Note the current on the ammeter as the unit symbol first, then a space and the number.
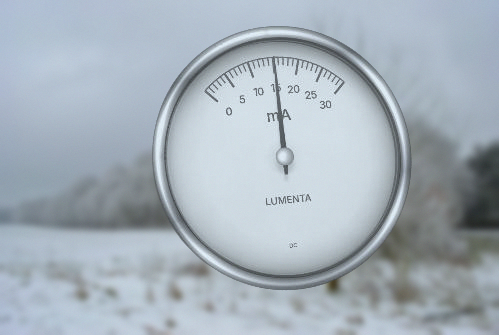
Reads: mA 15
